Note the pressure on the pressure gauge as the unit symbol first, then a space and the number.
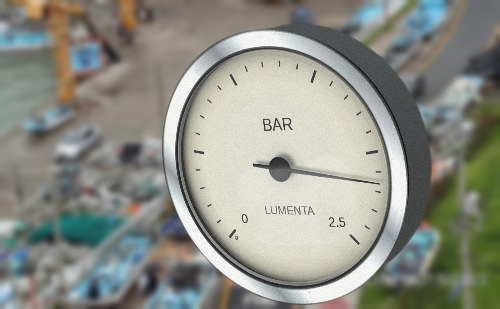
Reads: bar 2.15
